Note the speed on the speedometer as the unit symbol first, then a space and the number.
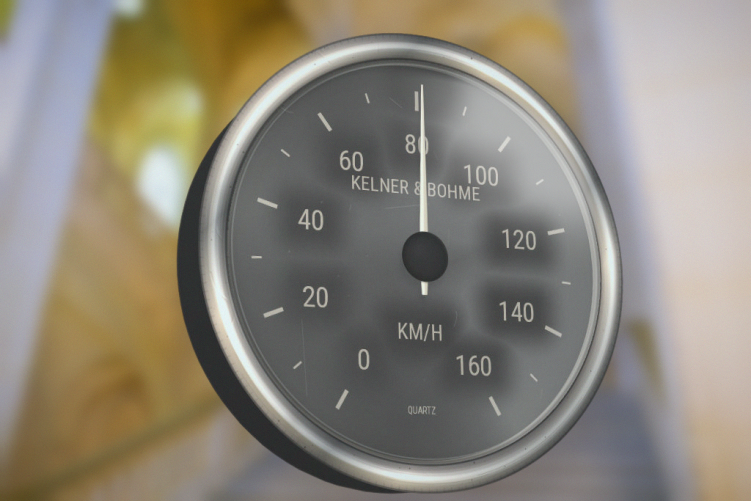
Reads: km/h 80
